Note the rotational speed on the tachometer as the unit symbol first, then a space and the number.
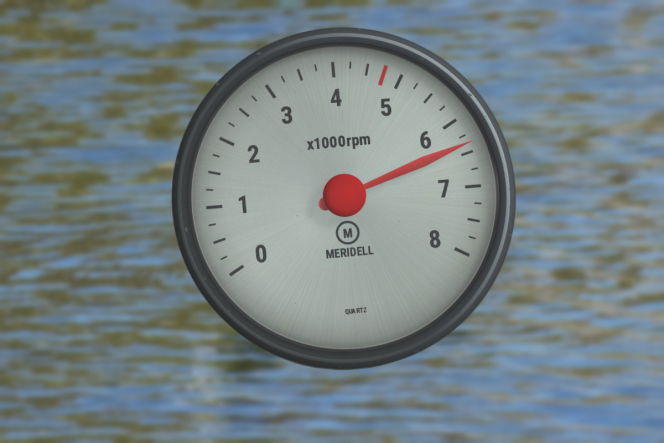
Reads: rpm 6375
